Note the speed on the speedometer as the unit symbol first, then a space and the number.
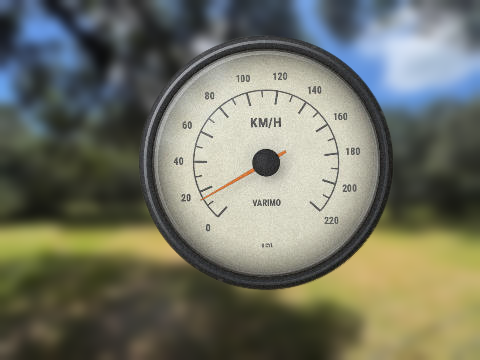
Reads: km/h 15
